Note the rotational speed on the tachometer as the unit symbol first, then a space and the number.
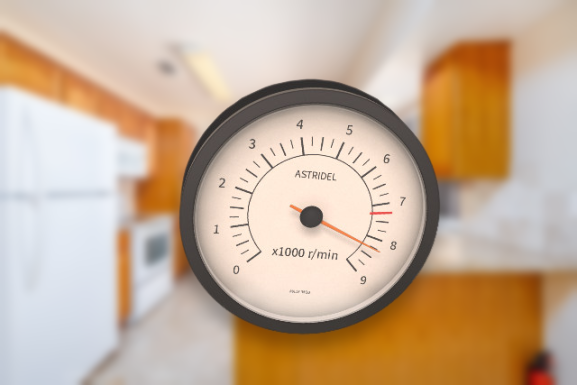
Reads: rpm 8250
